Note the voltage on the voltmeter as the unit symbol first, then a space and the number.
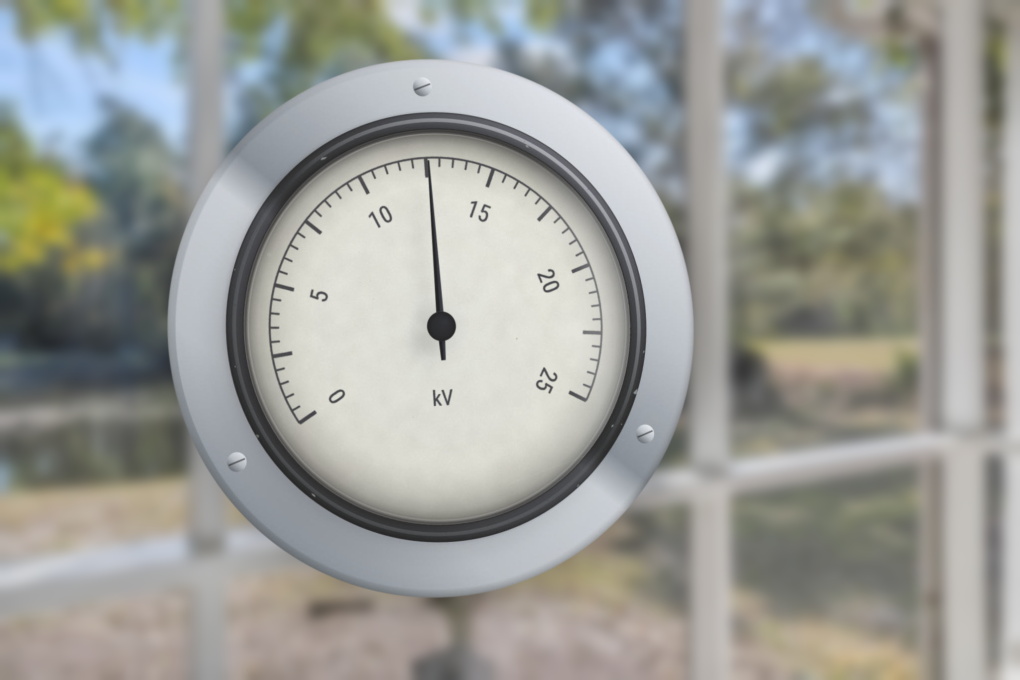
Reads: kV 12.5
